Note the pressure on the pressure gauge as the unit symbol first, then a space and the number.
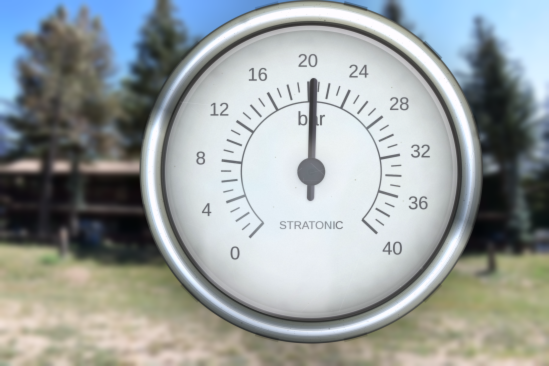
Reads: bar 20.5
